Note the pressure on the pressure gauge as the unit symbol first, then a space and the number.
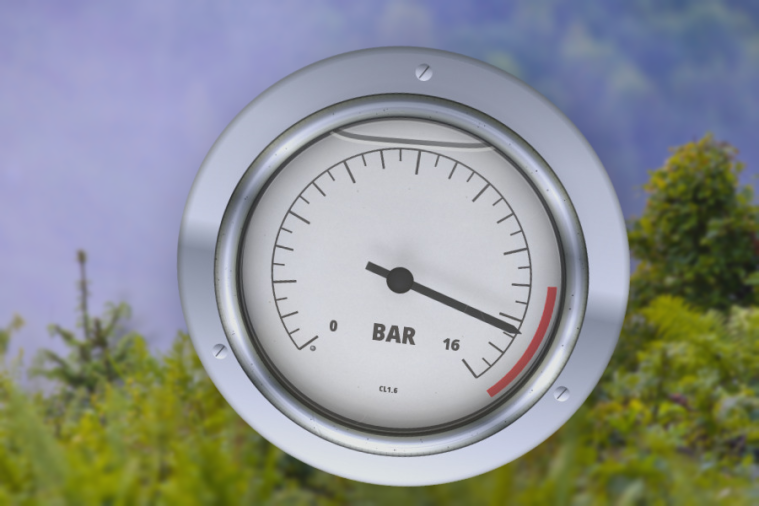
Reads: bar 14.25
